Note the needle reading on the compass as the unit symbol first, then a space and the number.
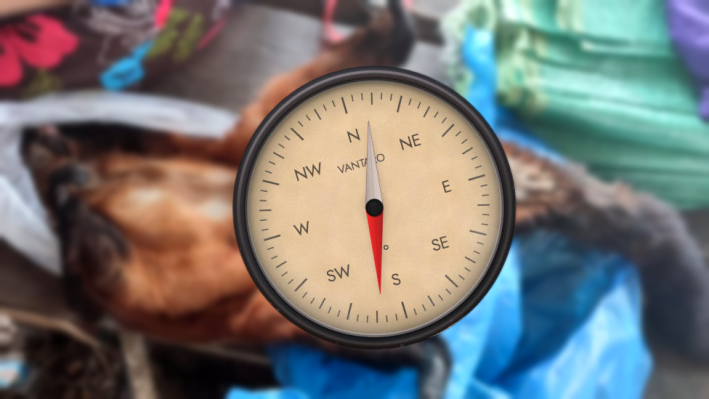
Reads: ° 192.5
